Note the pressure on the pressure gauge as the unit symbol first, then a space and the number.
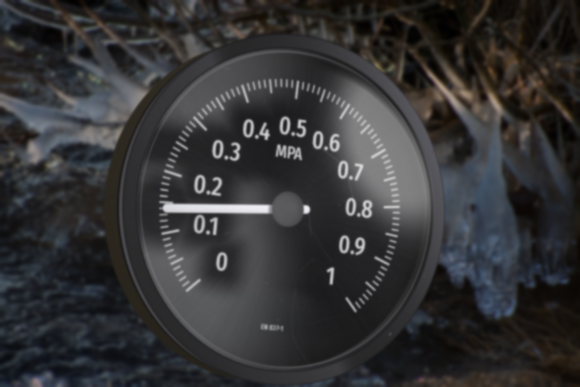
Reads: MPa 0.14
